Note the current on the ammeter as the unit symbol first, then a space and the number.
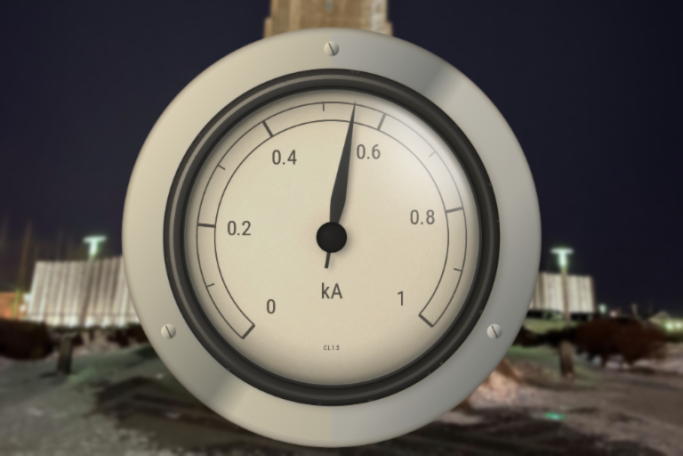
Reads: kA 0.55
